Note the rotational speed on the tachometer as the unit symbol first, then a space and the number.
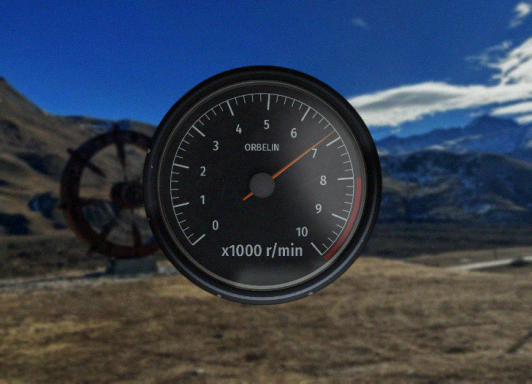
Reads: rpm 6800
